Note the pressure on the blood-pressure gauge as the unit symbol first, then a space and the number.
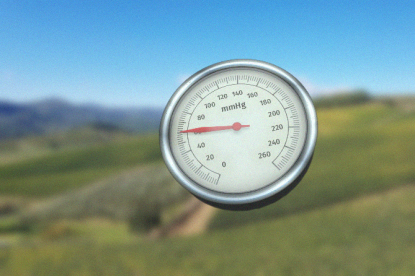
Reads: mmHg 60
